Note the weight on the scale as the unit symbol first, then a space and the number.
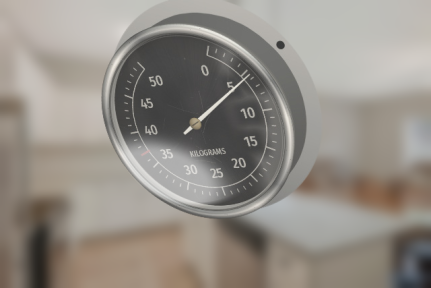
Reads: kg 5.5
